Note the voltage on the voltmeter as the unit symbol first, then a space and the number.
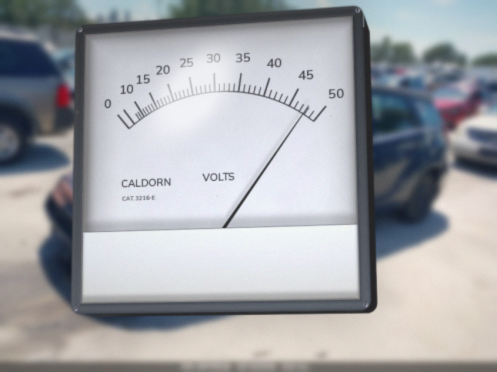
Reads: V 48
